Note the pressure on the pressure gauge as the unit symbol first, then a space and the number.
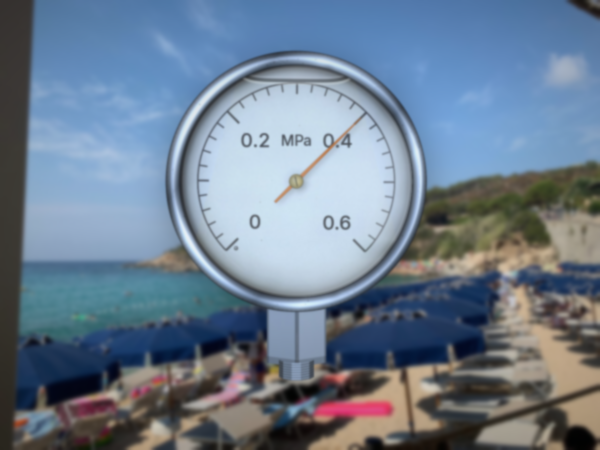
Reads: MPa 0.4
